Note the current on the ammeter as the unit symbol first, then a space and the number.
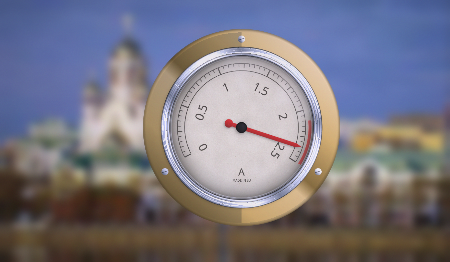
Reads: A 2.35
